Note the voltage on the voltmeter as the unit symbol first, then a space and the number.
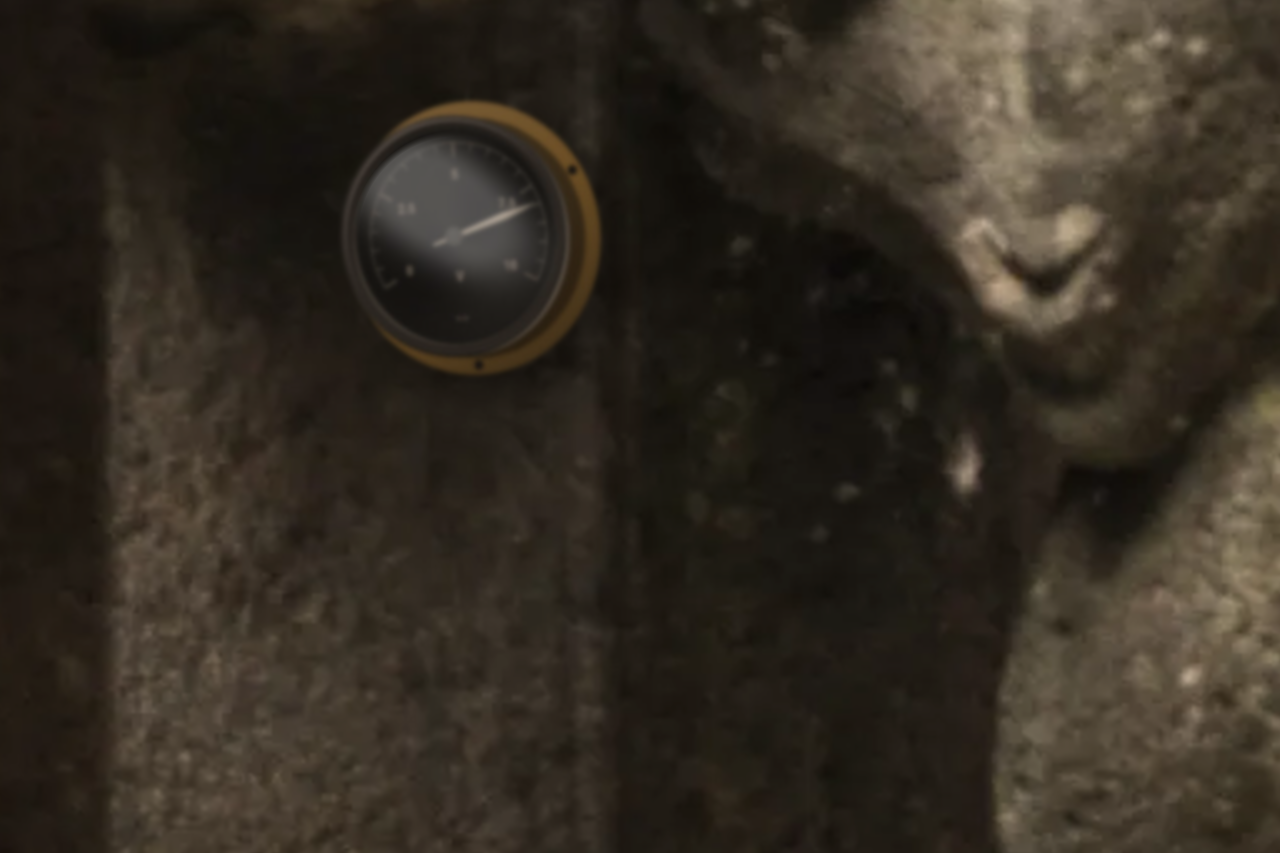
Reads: V 8
